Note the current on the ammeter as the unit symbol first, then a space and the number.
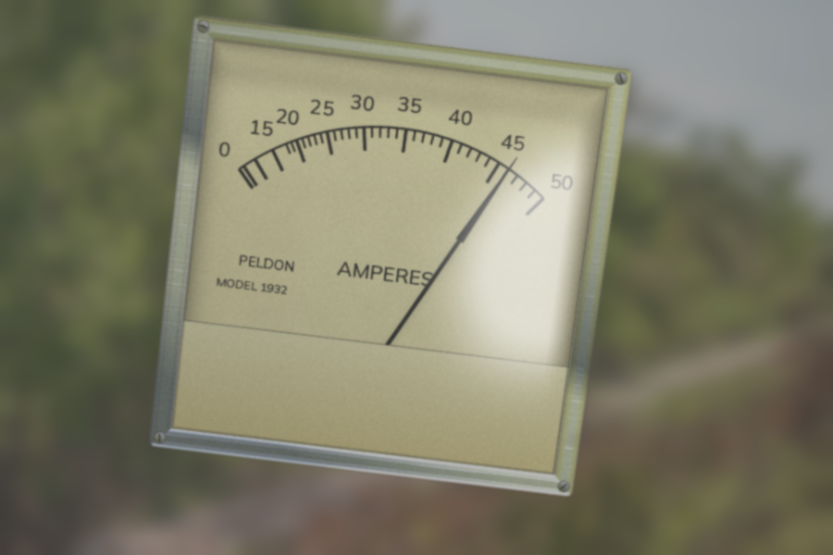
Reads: A 46
